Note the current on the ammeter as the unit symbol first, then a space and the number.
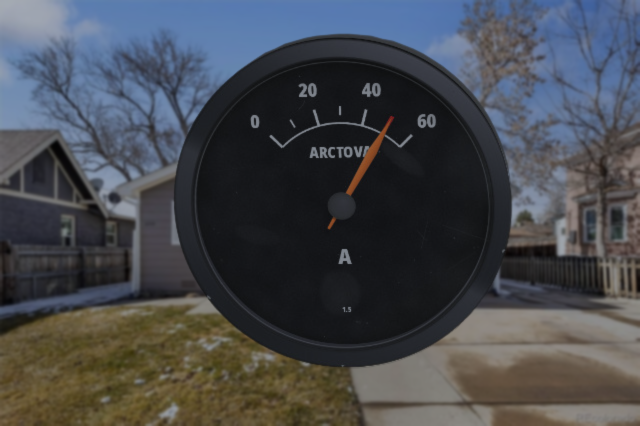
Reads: A 50
